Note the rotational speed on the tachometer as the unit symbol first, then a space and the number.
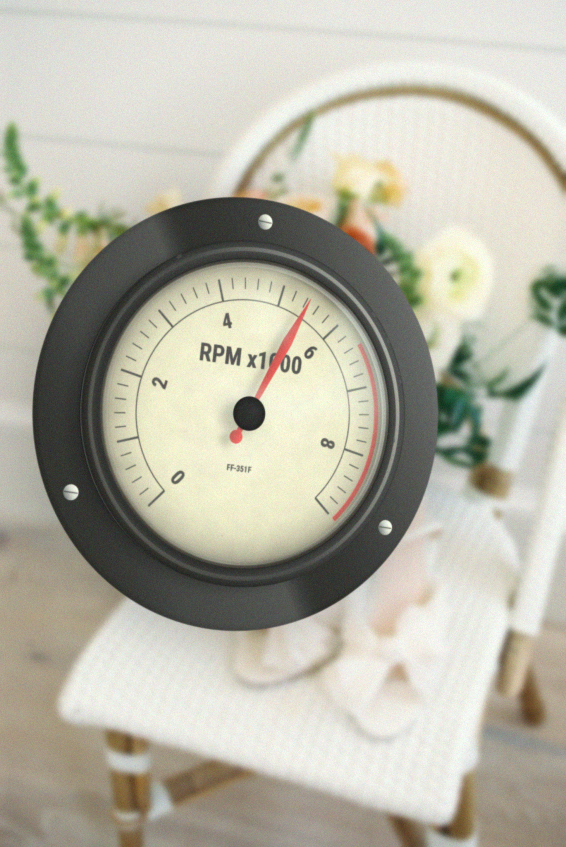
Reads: rpm 5400
